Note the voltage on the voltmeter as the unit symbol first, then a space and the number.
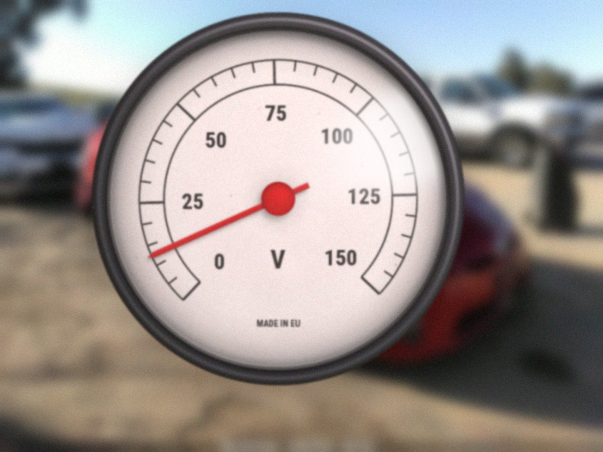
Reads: V 12.5
